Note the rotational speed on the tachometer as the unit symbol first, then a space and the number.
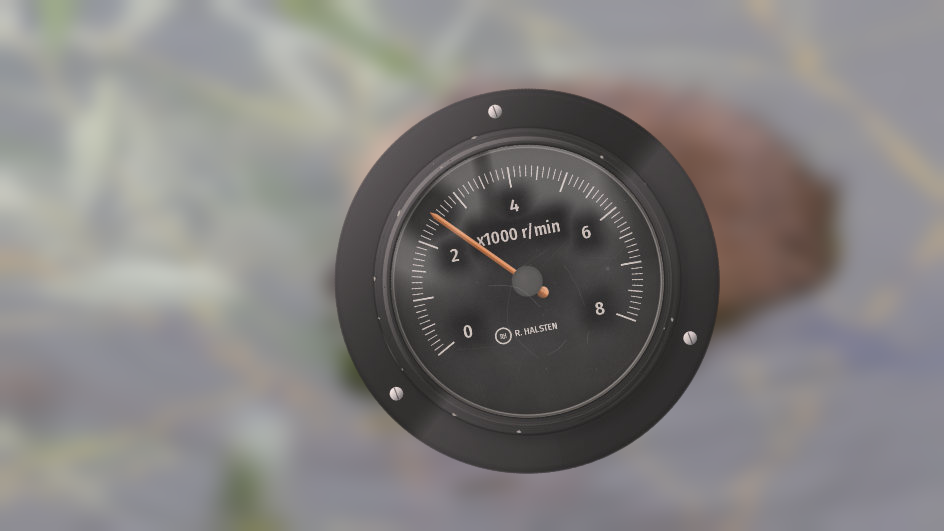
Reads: rpm 2500
